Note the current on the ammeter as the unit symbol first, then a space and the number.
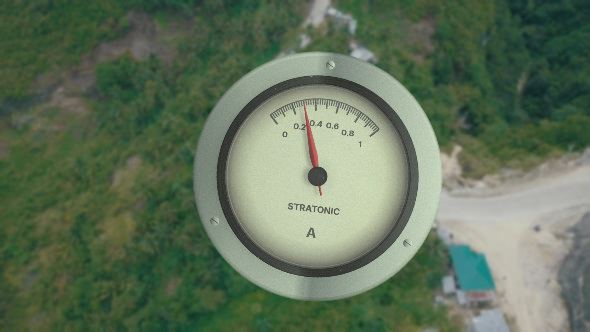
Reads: A 0.3
